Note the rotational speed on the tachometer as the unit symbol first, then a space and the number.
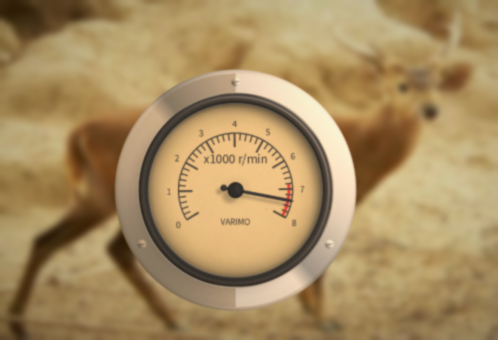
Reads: rpm 7400
